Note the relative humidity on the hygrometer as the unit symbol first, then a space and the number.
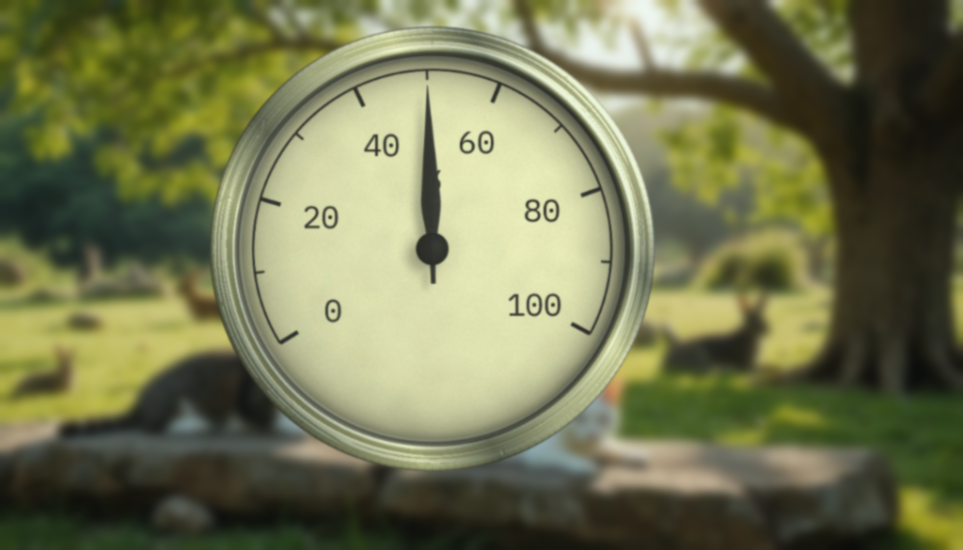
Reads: % 50
